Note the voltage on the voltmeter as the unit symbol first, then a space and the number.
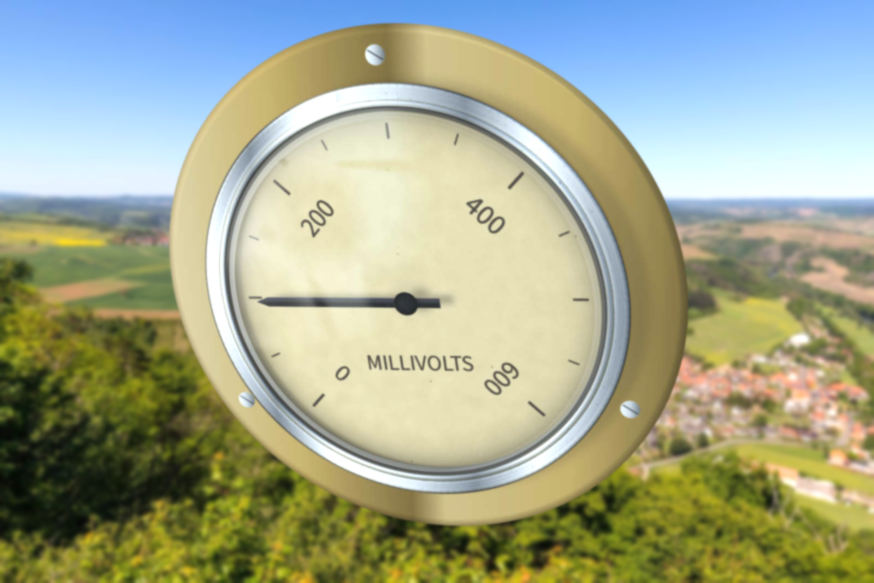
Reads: mV 100
